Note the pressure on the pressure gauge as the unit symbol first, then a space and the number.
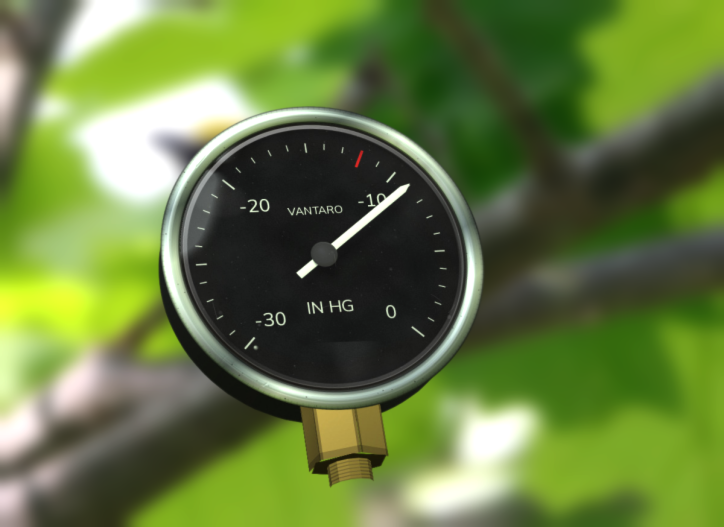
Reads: inHg -9
